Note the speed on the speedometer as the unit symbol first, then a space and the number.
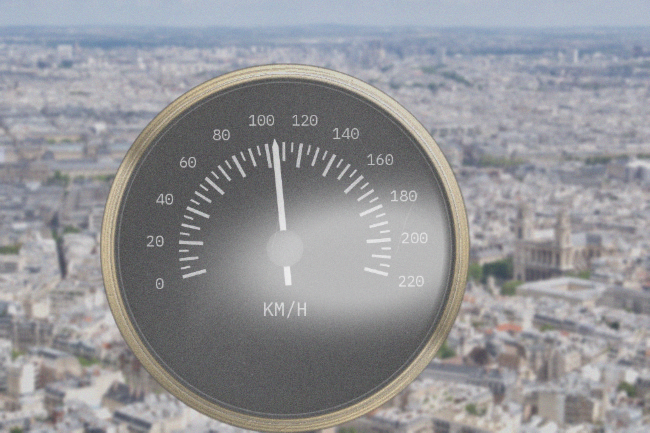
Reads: km/h 105
